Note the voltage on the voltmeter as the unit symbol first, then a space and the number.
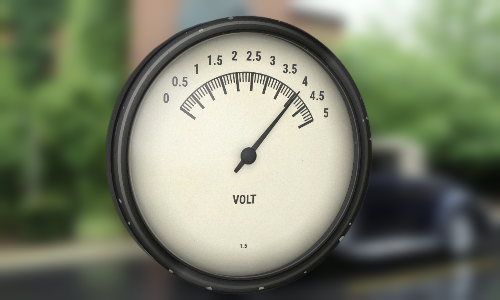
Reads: V 4
